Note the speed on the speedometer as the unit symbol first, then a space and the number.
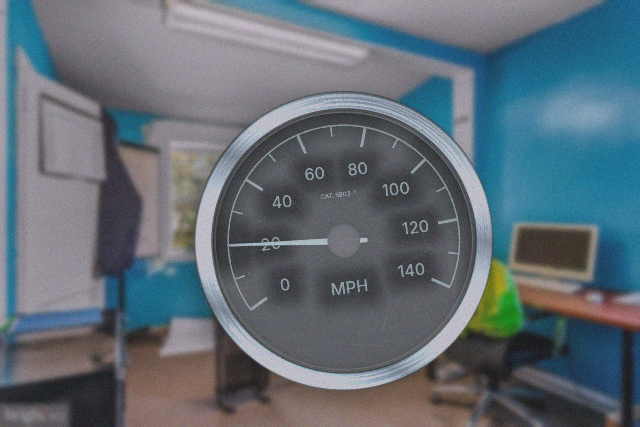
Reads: mph 20
